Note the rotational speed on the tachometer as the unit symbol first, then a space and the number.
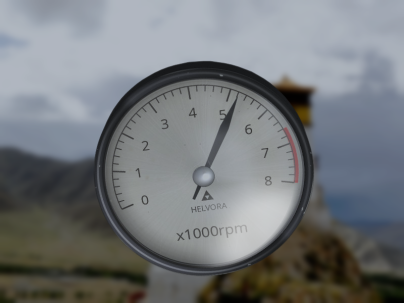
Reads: rpm 5200
